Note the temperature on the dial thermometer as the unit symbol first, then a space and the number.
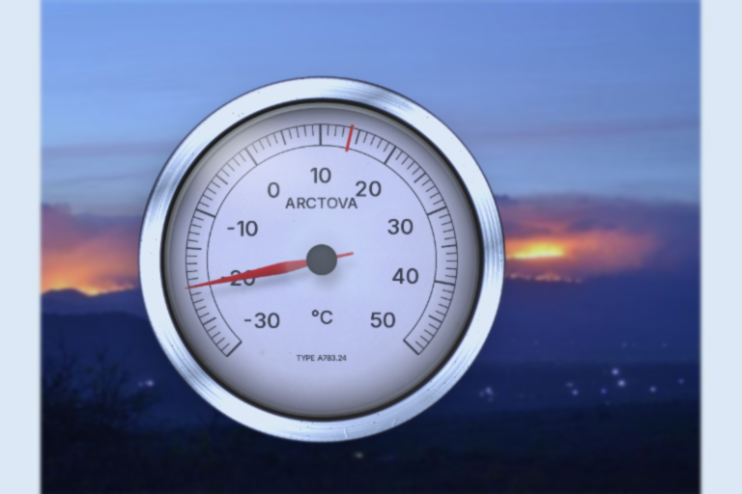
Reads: °C -20
